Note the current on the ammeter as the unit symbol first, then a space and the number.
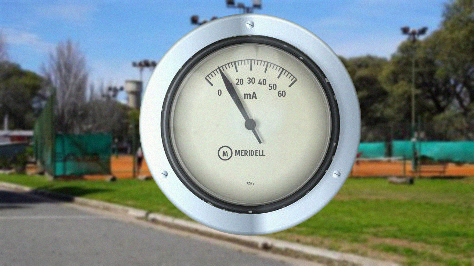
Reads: mA 10
